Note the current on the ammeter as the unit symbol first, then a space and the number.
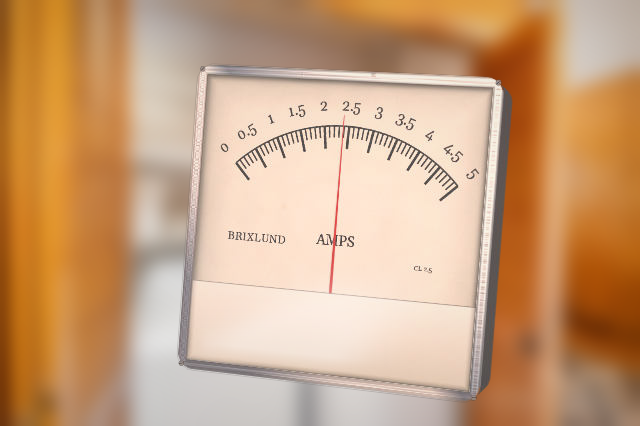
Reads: A 2.4
